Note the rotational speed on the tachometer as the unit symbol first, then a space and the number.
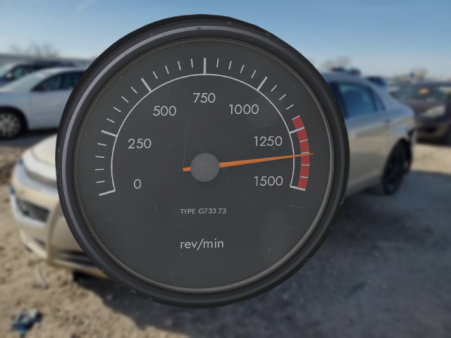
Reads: rpm 1350
